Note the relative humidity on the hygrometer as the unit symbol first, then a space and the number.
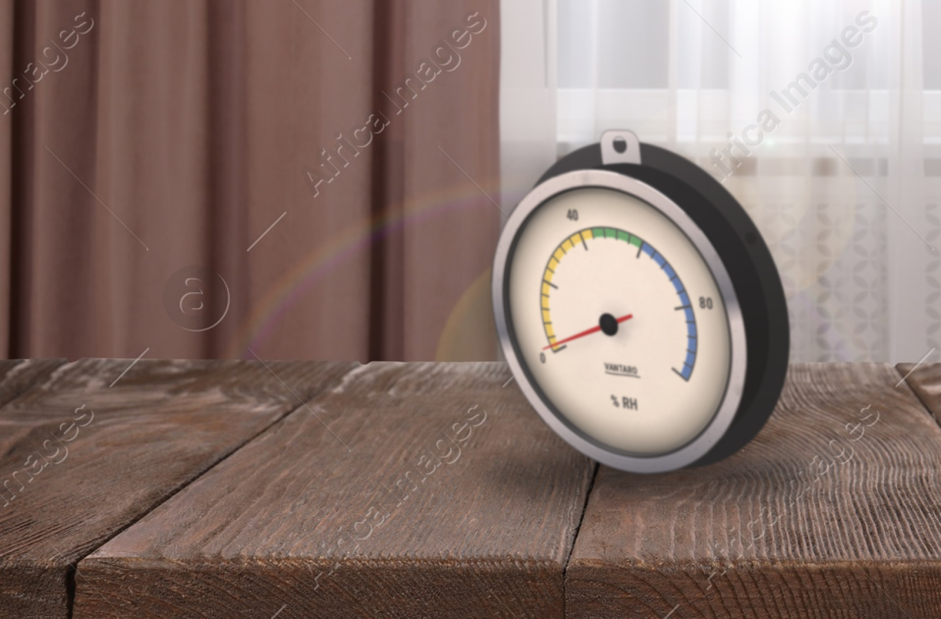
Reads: % 2
